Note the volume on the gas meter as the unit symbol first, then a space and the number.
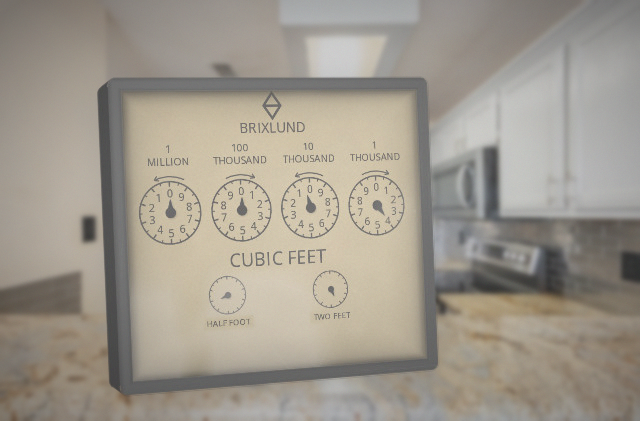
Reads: ft³ 400
